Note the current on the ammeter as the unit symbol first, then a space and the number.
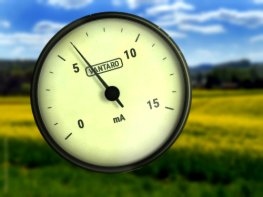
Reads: mA 6
